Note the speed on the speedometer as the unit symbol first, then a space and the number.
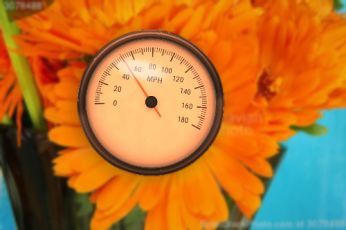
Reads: mph 50
